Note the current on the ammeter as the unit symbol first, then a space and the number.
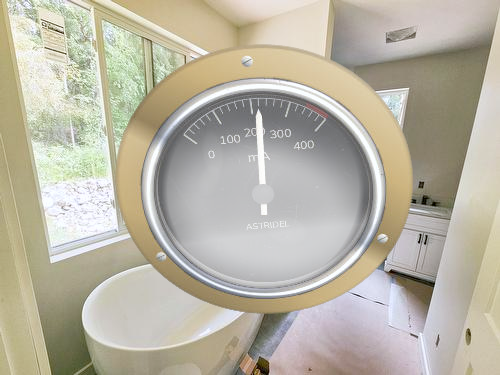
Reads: mA 220
